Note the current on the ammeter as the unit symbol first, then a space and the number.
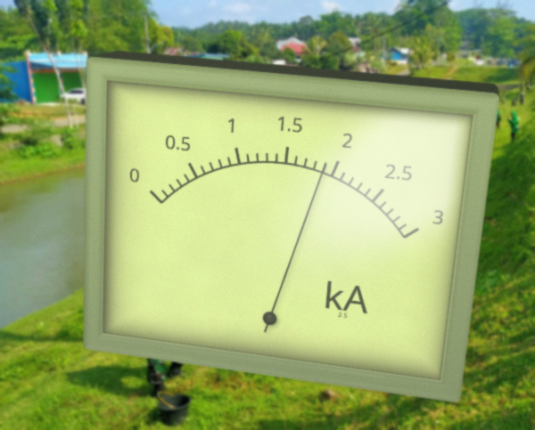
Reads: kA 1.9
